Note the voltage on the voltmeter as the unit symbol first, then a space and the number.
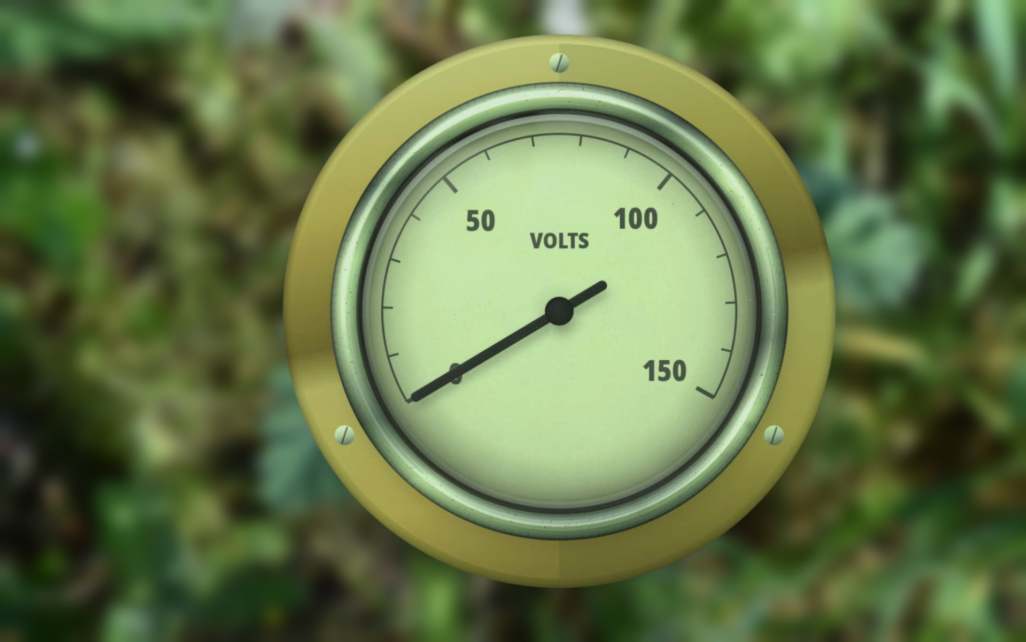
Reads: V 0
